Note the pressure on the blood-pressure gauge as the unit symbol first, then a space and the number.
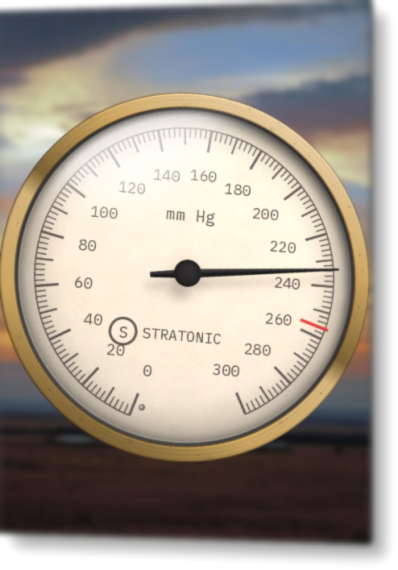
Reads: mmHg 234
